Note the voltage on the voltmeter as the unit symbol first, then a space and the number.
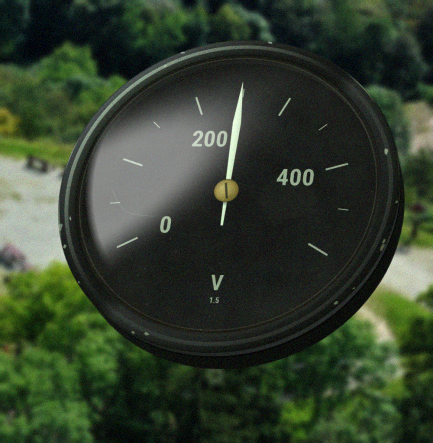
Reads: V 250
